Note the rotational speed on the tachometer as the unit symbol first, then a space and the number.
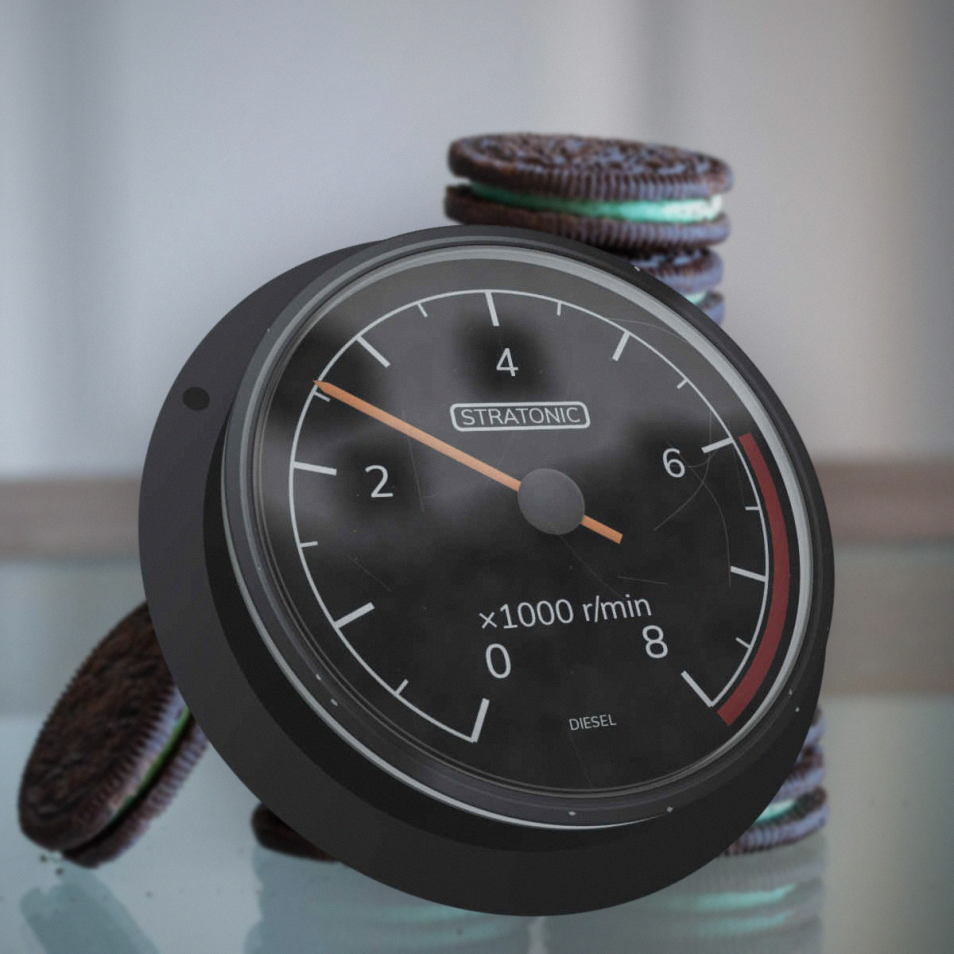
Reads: rpm 2500
